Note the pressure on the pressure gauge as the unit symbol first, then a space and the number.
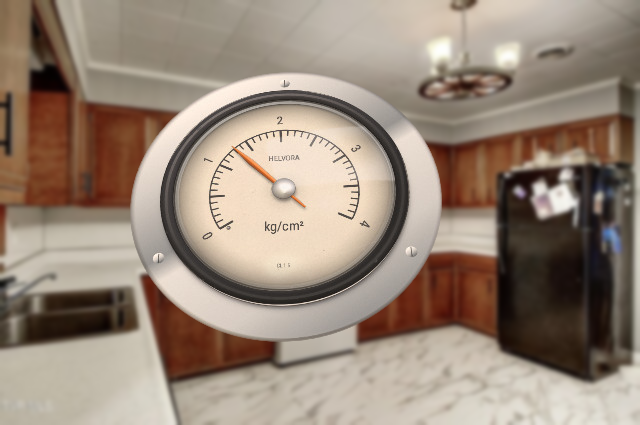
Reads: kg/cm² 1.3
